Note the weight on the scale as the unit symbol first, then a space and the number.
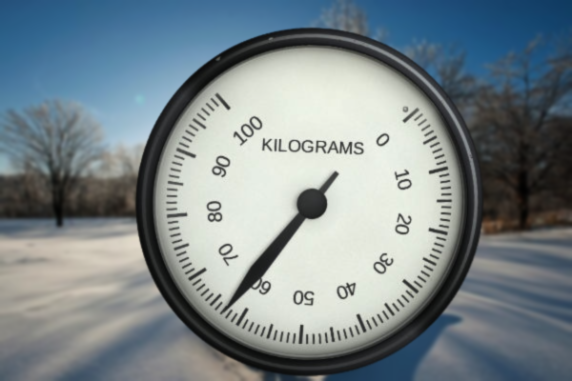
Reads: kg 63
